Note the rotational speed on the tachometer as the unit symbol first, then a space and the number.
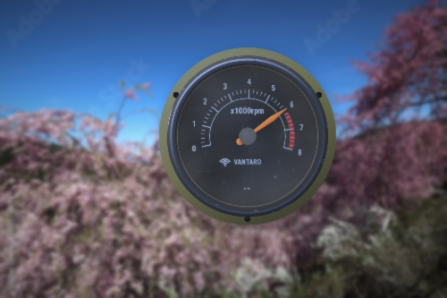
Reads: rpm 6000
